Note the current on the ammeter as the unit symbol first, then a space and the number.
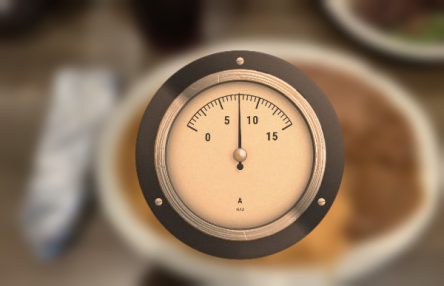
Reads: A 7.5
